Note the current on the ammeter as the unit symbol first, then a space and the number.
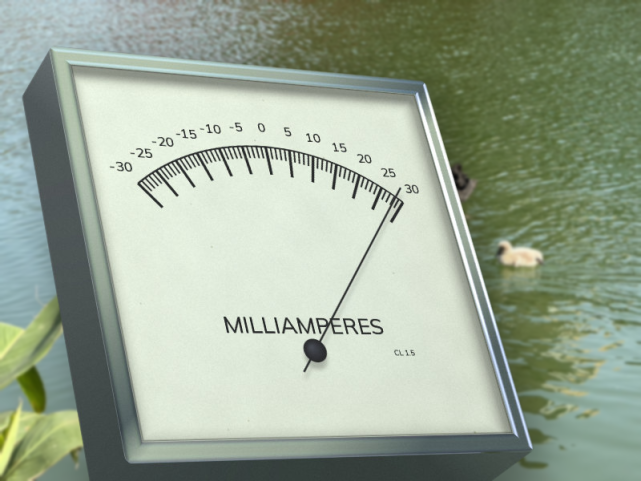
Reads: mA 28
